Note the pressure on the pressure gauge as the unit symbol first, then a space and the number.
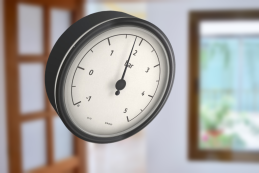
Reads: bar 1.75
